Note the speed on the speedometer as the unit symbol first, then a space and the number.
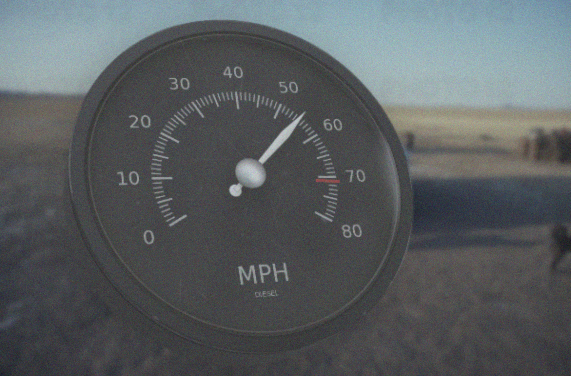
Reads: mph 55
